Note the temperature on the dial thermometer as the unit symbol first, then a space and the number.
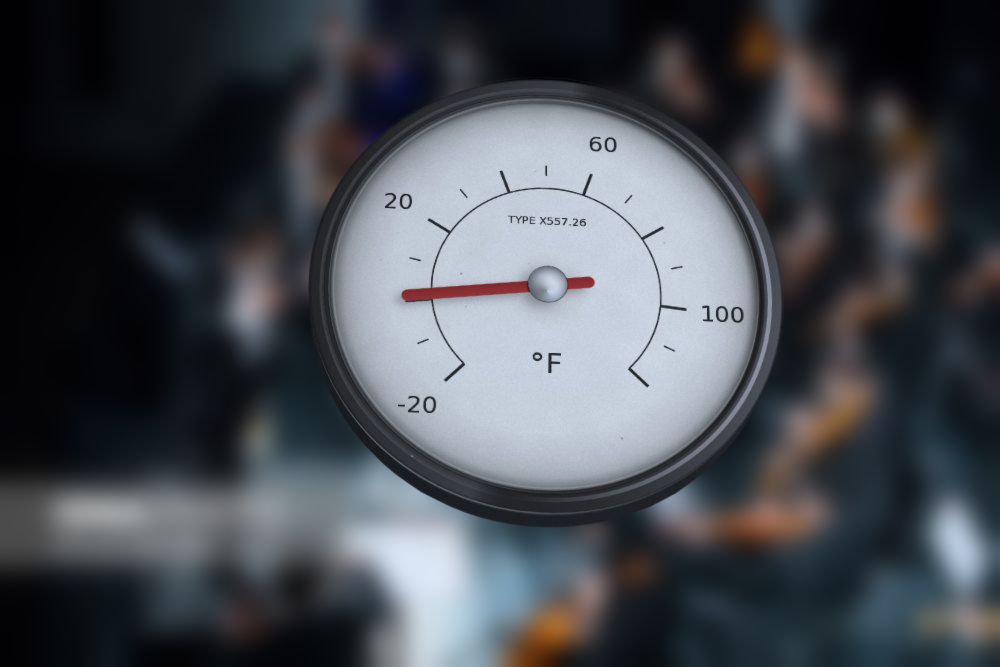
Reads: °F 0
